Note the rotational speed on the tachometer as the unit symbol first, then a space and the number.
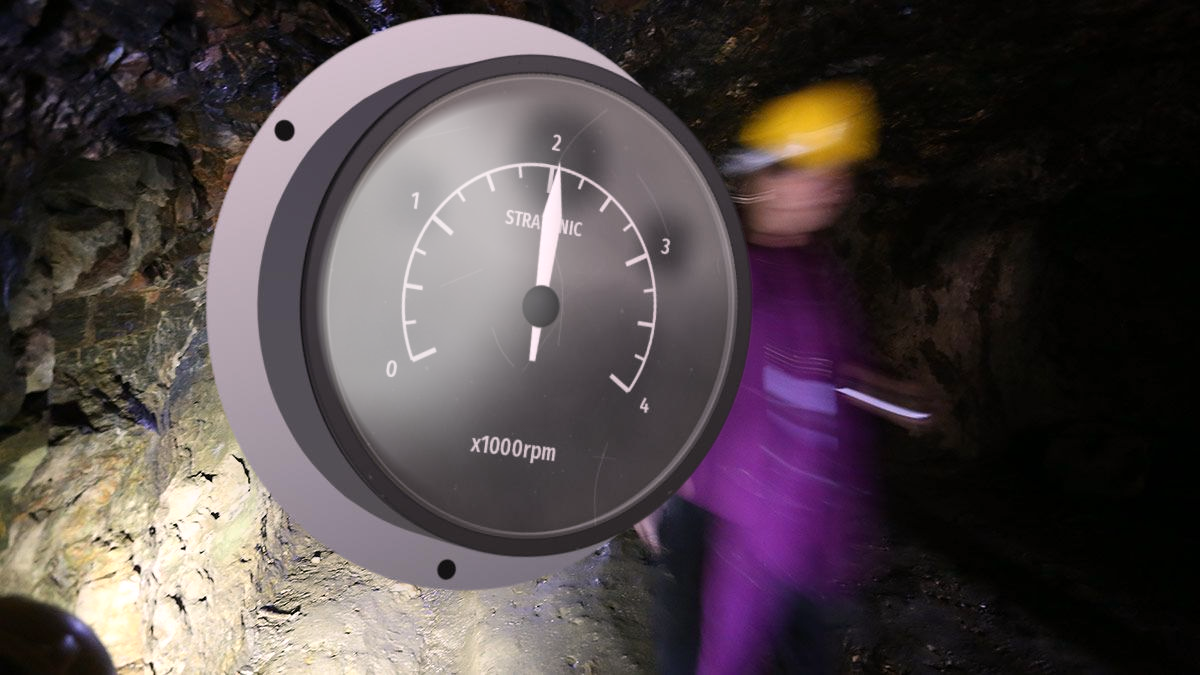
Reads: rpm 2000
